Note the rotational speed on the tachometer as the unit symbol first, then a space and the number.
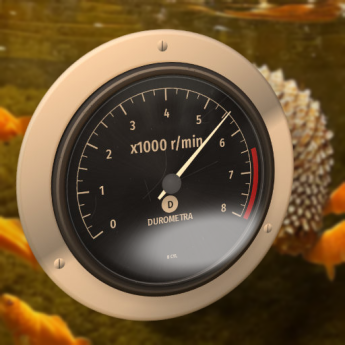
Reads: rpm 5500
